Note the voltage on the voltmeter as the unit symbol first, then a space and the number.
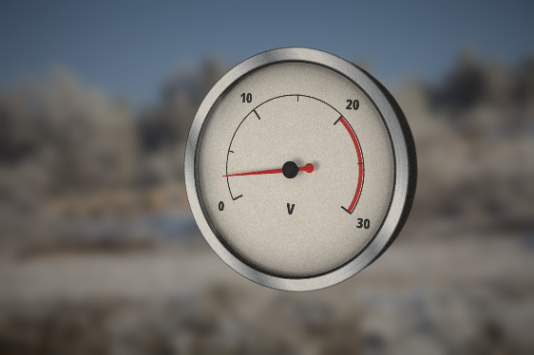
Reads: V 2.5
